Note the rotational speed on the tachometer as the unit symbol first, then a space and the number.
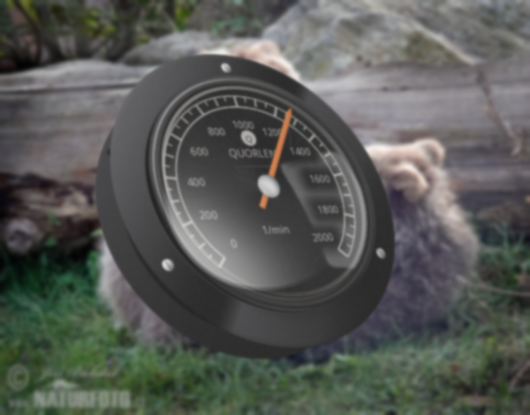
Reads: rpm 1250
